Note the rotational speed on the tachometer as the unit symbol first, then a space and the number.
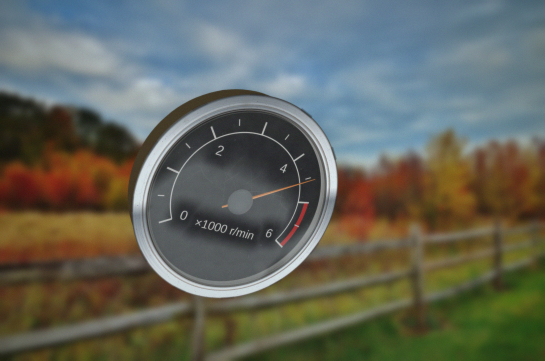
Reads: rpm 4500
